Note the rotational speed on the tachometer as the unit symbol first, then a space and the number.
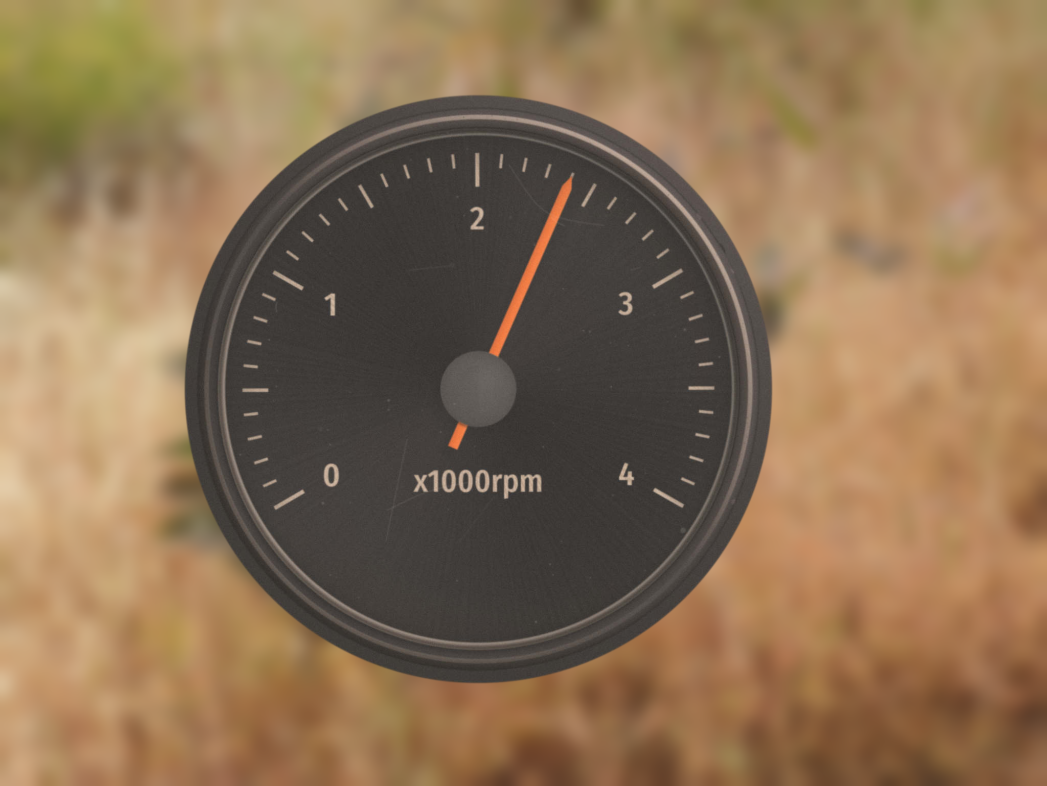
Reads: rpm 2400
